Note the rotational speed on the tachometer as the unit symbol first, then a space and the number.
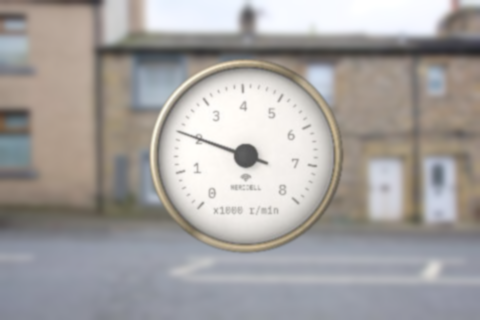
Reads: rpm 2000
